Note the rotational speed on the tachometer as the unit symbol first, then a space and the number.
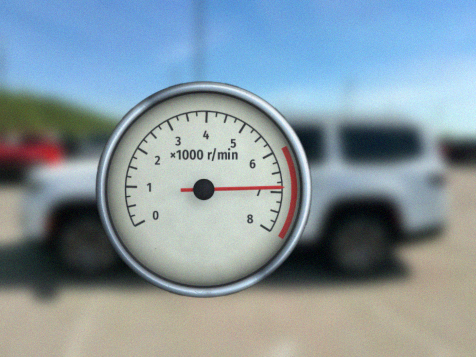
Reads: rpm 6875
